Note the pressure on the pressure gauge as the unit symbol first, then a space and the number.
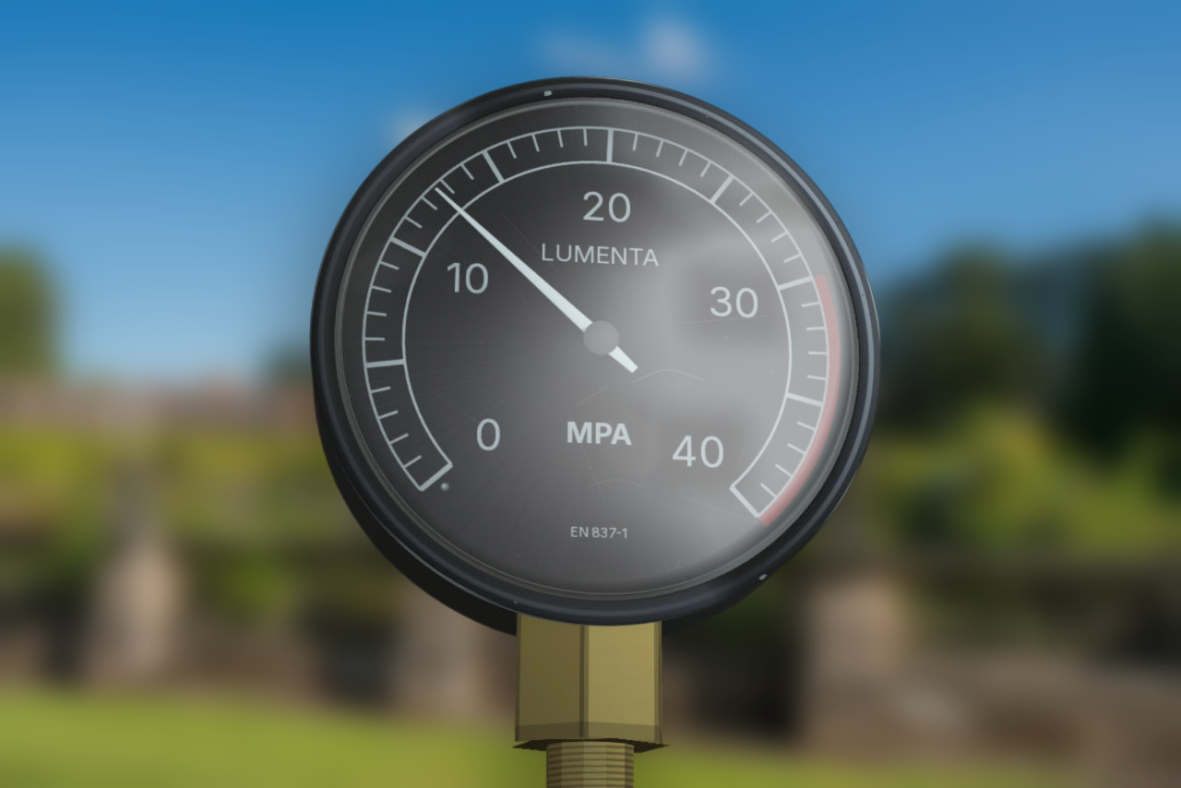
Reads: MPa 12.5
